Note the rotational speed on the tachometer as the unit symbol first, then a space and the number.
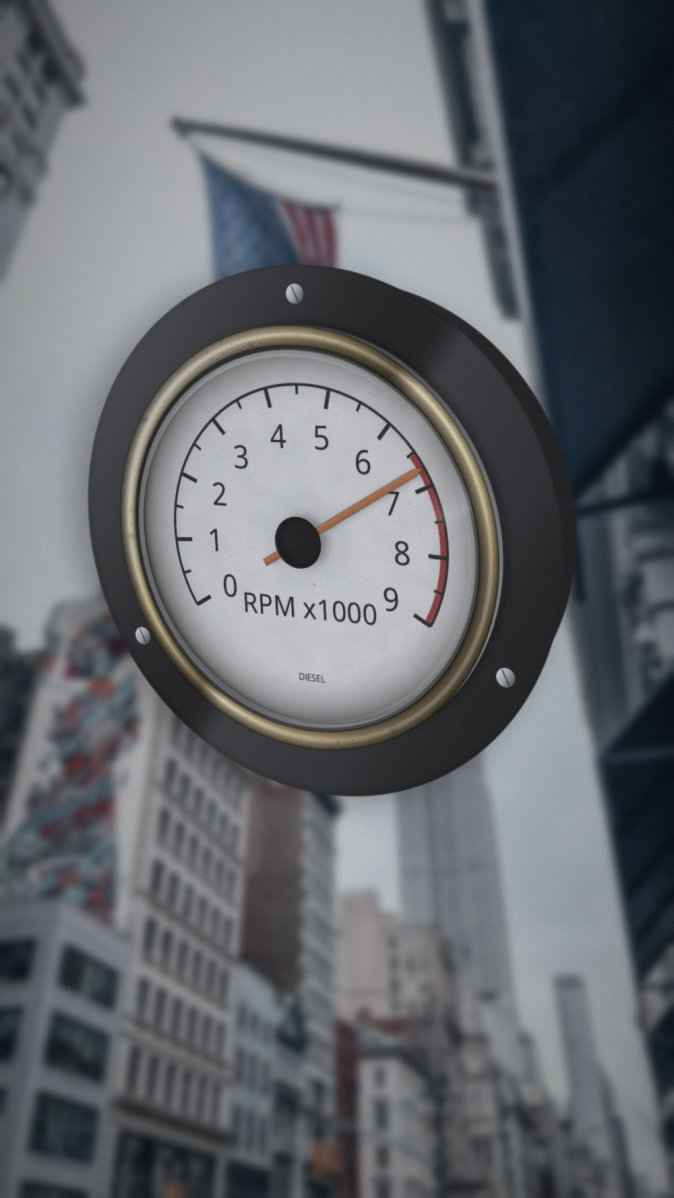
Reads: rpm 6750
